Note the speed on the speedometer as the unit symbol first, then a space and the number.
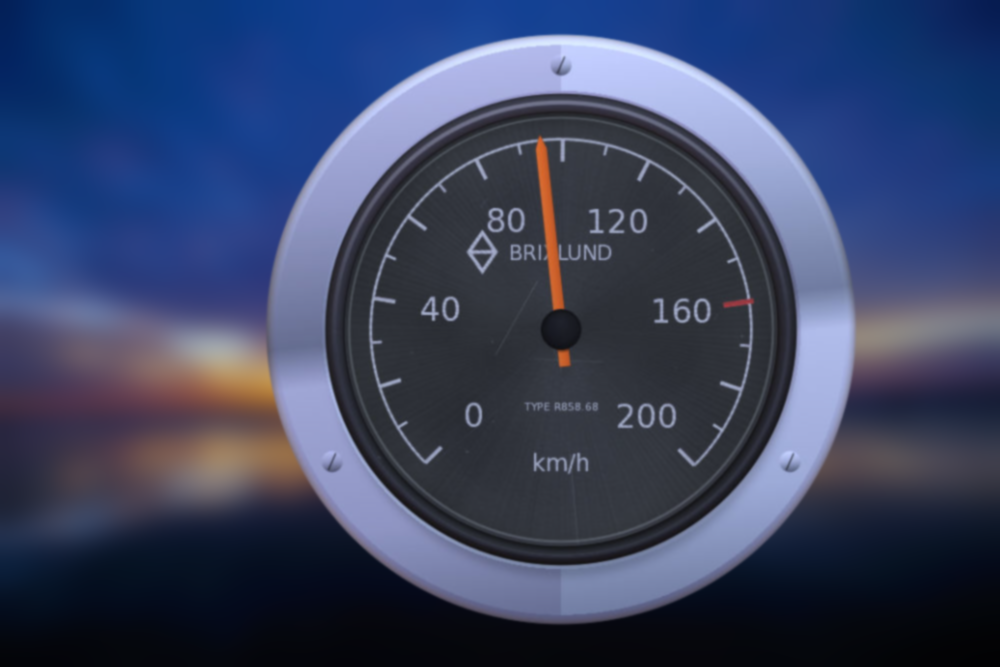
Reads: km/h 95
